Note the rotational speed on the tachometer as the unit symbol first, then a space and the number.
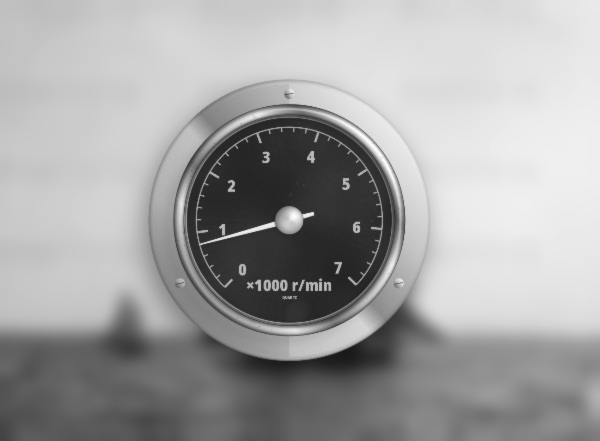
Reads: rpm 800
